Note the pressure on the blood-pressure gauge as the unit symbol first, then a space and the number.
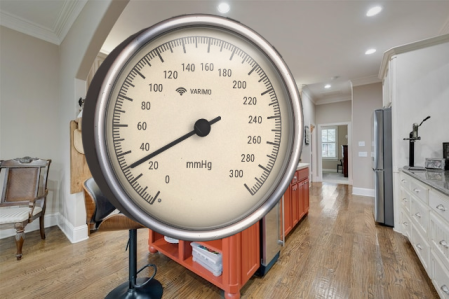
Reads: mmHg 30
